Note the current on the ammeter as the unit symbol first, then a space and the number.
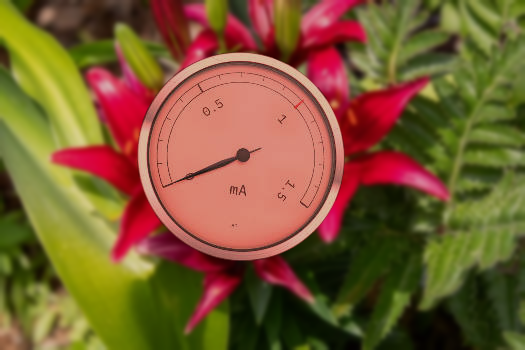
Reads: mA 0
